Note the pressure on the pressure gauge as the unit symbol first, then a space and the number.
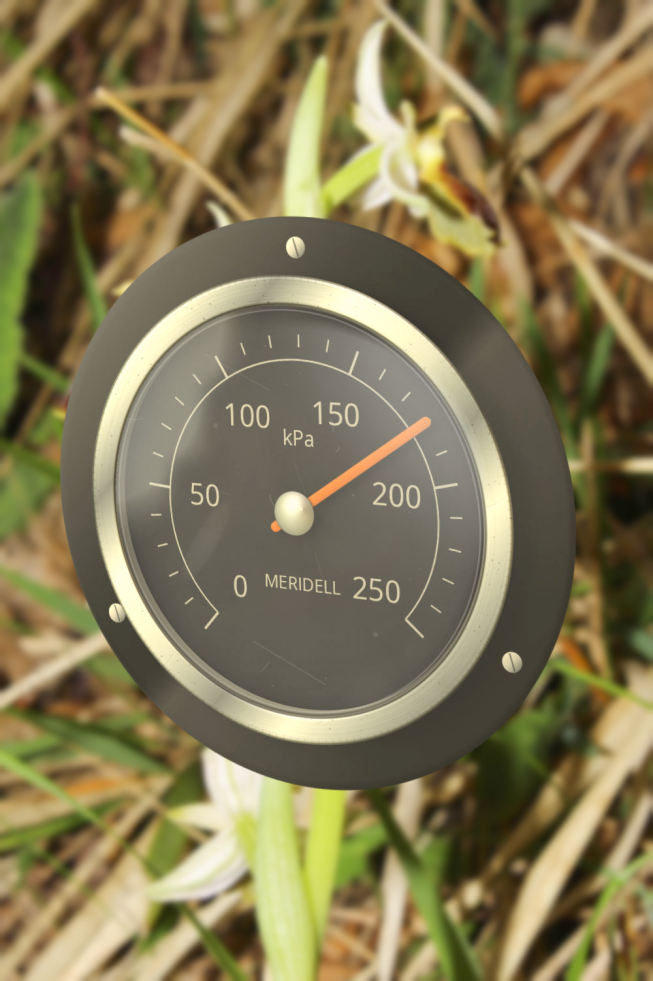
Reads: kPa 180
